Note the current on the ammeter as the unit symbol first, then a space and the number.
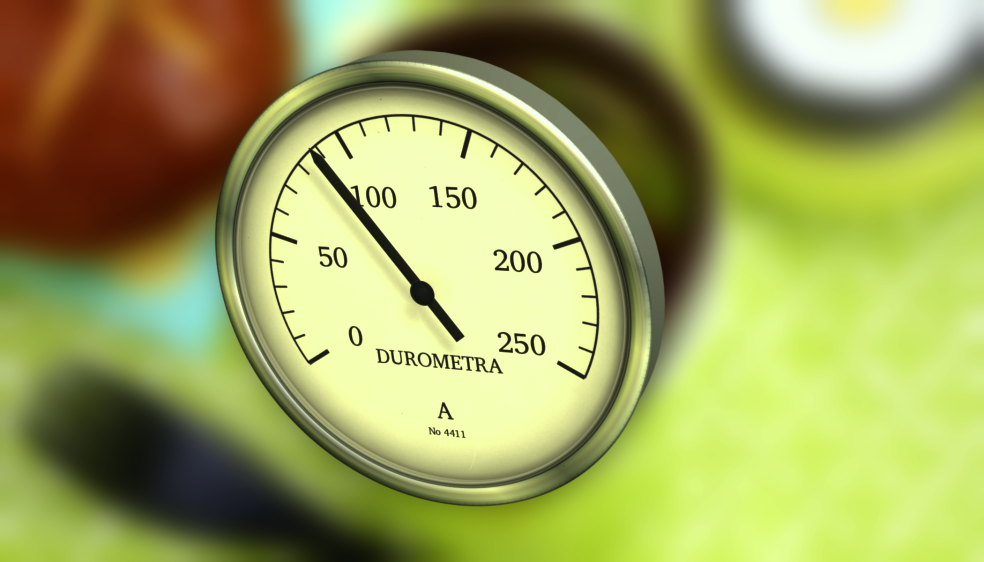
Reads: A 90
